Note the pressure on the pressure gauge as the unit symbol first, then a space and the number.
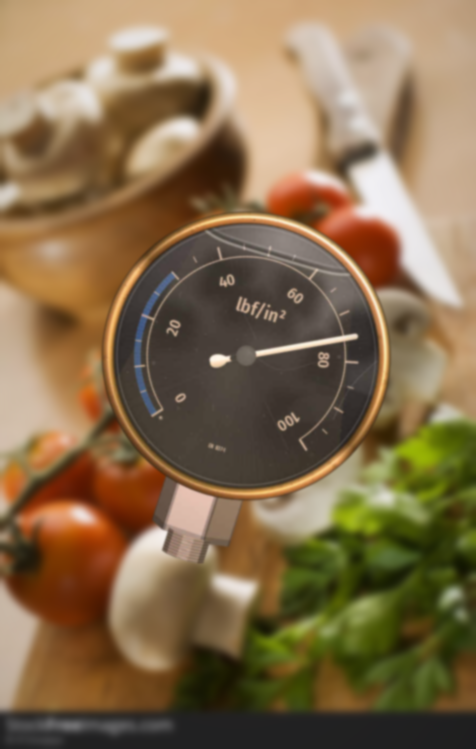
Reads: psi 75
